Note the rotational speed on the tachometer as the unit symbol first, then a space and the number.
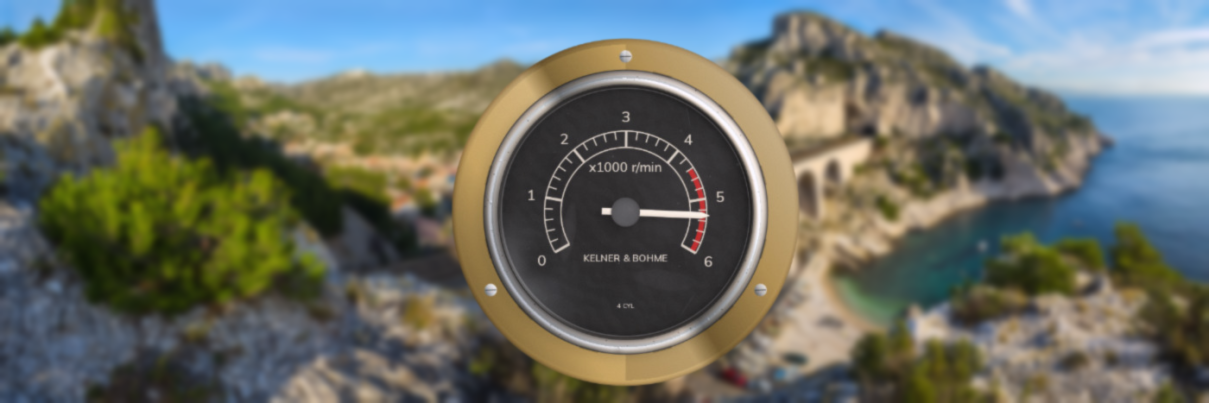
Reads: rpm 5300
